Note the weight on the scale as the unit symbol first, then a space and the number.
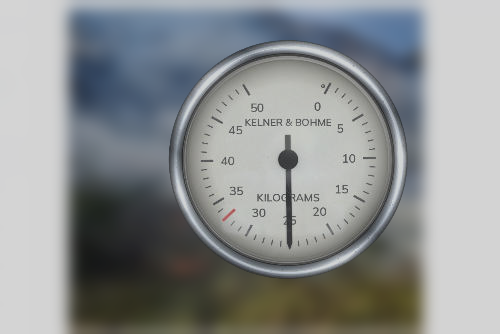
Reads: kg 25
